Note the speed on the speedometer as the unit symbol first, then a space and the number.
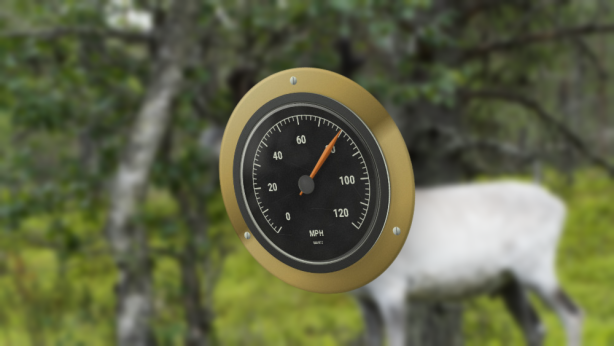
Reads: mph 80
